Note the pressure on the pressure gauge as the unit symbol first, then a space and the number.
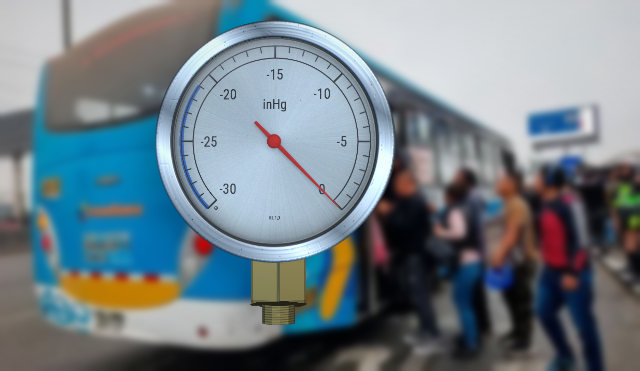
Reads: inHg 0
